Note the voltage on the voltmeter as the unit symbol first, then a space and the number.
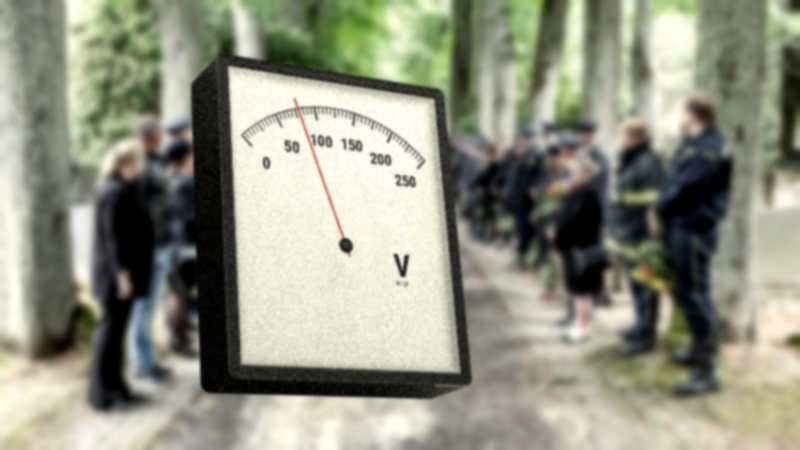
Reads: V 75
